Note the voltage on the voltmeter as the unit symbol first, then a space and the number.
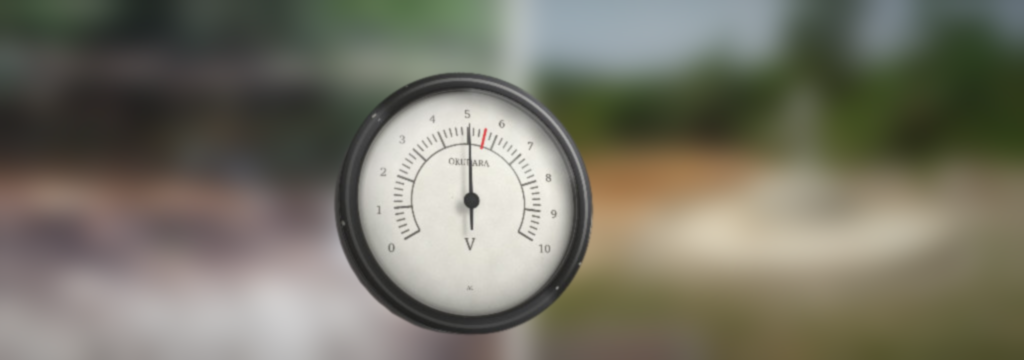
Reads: V 5
